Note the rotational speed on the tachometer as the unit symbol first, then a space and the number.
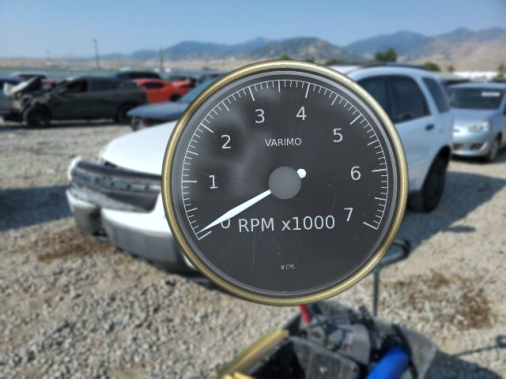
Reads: rpm 100
